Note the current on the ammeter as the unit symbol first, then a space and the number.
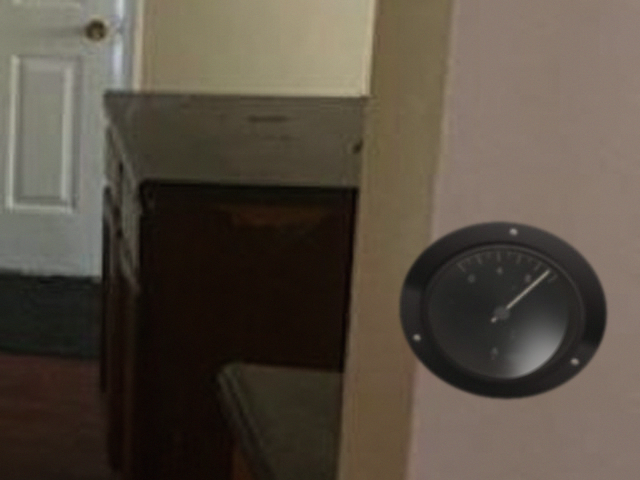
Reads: A 9
